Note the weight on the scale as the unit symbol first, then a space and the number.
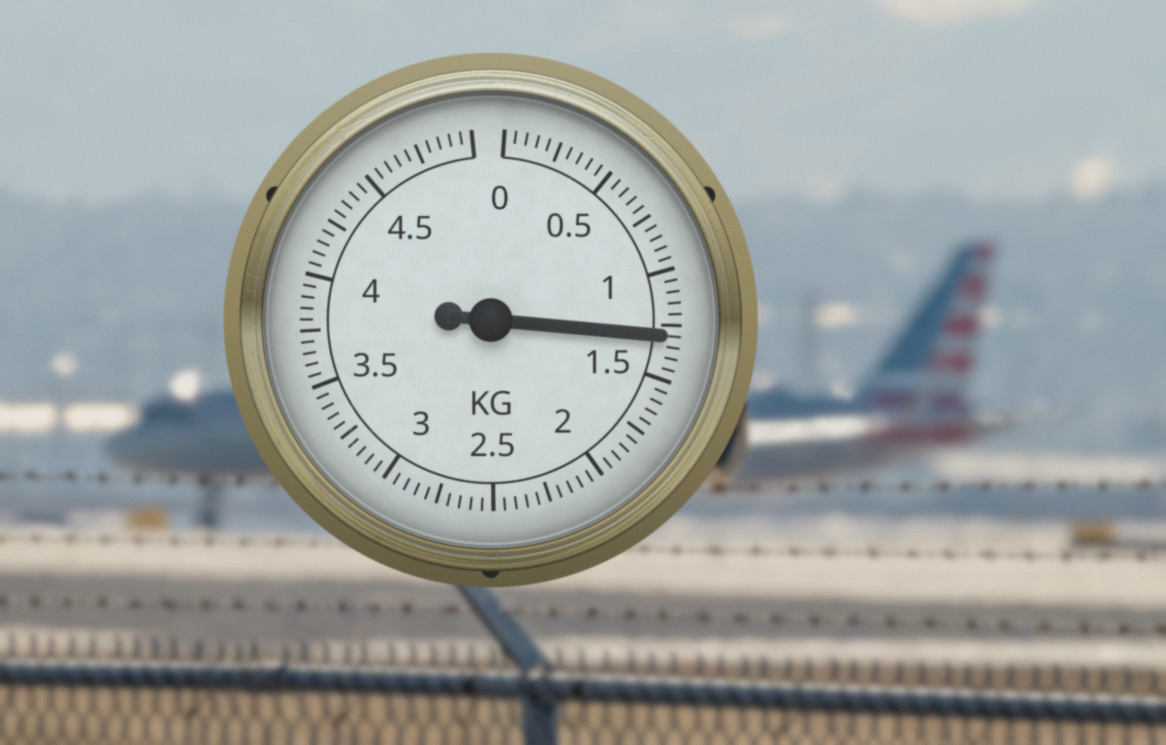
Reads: kg 1.3
